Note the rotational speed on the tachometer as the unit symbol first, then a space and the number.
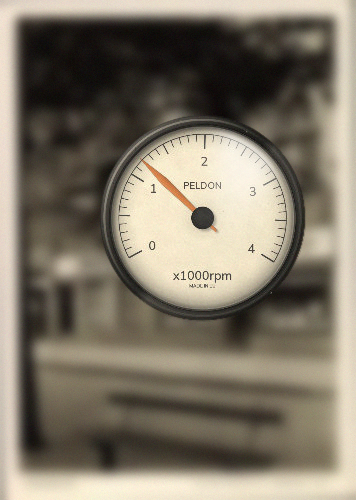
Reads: rpm 1200
